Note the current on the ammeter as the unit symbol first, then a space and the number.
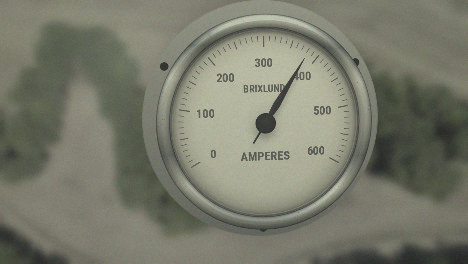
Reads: A 380
